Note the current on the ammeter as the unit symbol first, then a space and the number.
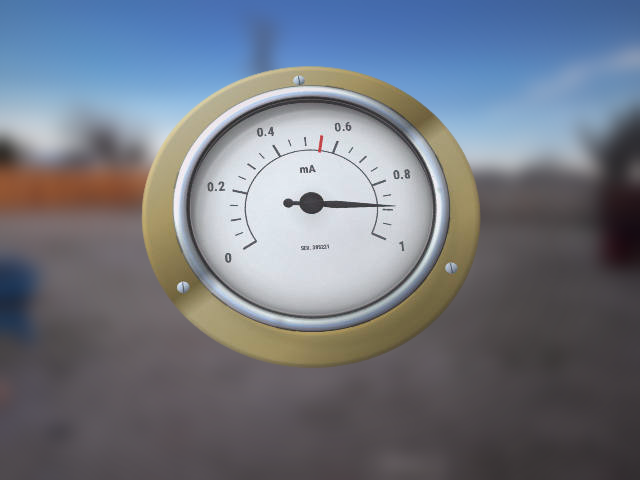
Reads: mA 0.9
